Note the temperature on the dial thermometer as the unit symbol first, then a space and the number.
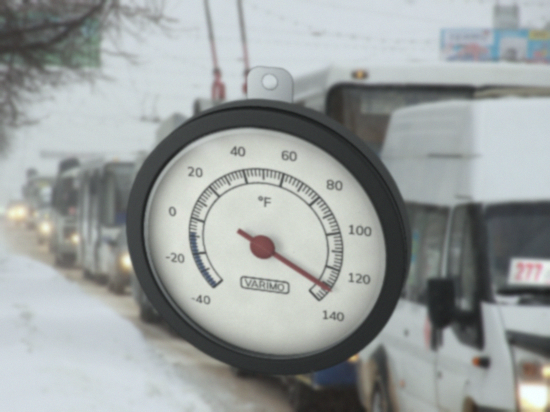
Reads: °F 130
